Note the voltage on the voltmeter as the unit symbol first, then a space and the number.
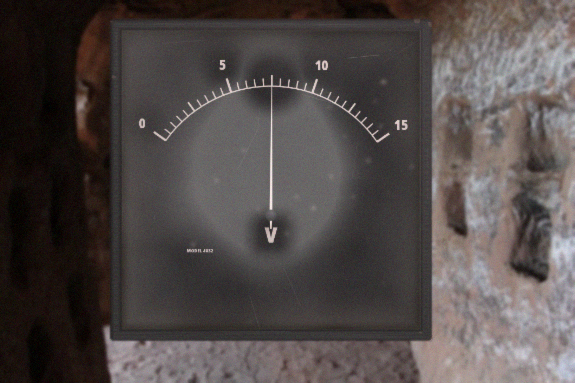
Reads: V 7.5
